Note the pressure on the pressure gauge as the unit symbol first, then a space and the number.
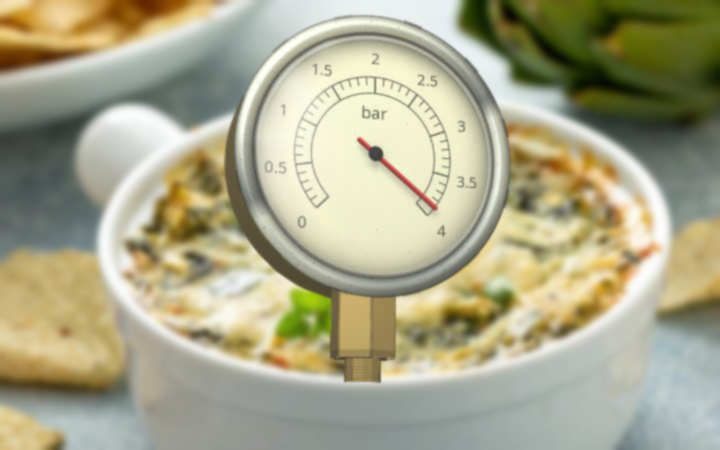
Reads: bar 3.9
